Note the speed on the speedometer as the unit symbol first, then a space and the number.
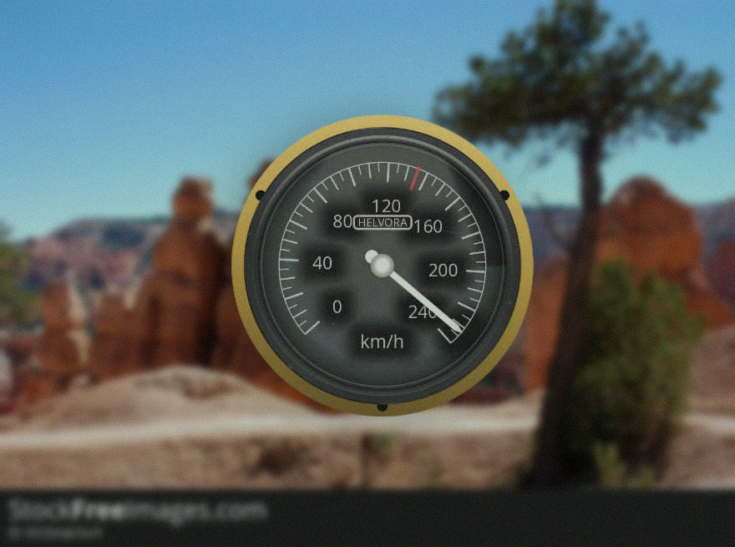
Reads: km/h 232.5
